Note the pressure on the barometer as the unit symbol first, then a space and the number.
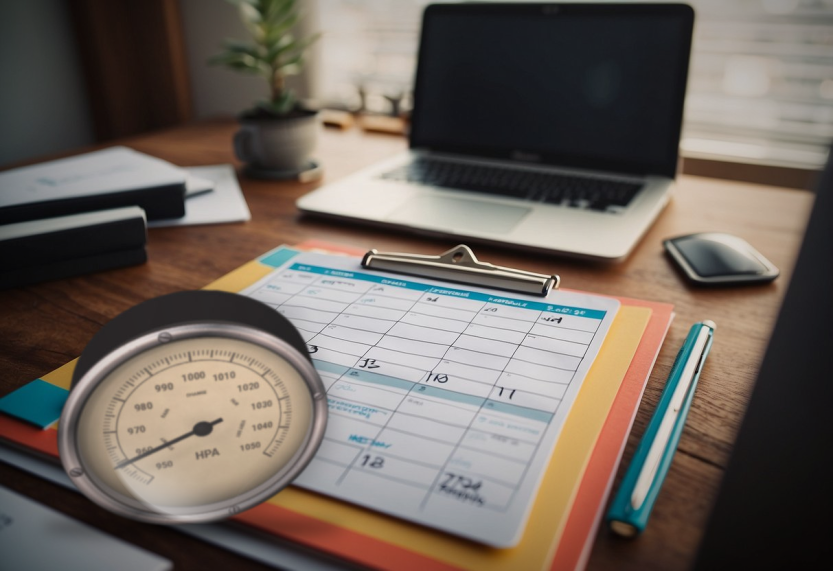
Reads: hPa 960
